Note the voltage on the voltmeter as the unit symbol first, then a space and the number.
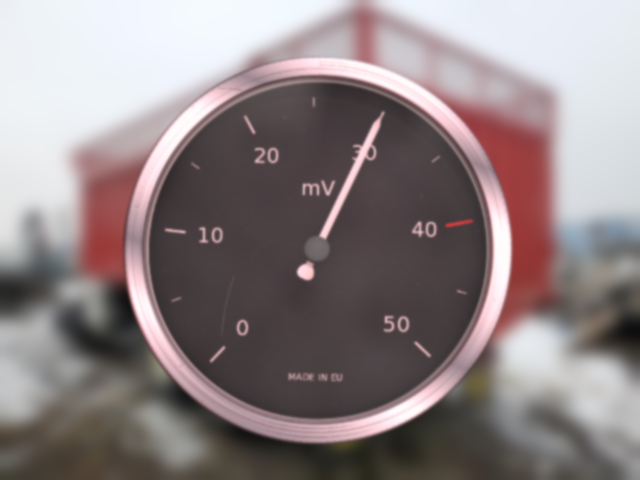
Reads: mV 30
